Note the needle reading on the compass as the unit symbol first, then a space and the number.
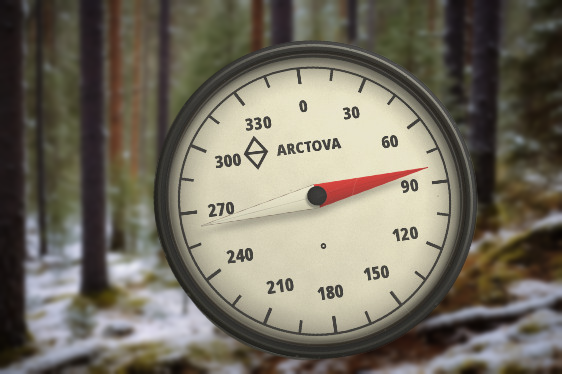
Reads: ° 82.5
